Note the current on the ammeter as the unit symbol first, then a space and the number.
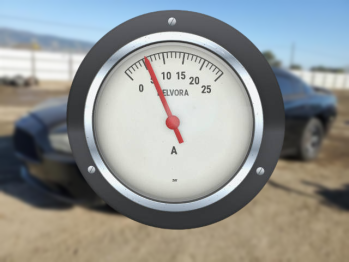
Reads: A 6
